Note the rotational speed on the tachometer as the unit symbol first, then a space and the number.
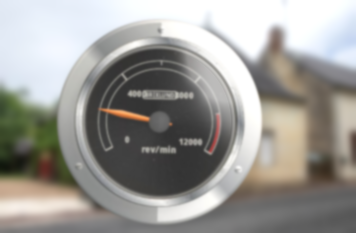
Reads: rpm 2000
